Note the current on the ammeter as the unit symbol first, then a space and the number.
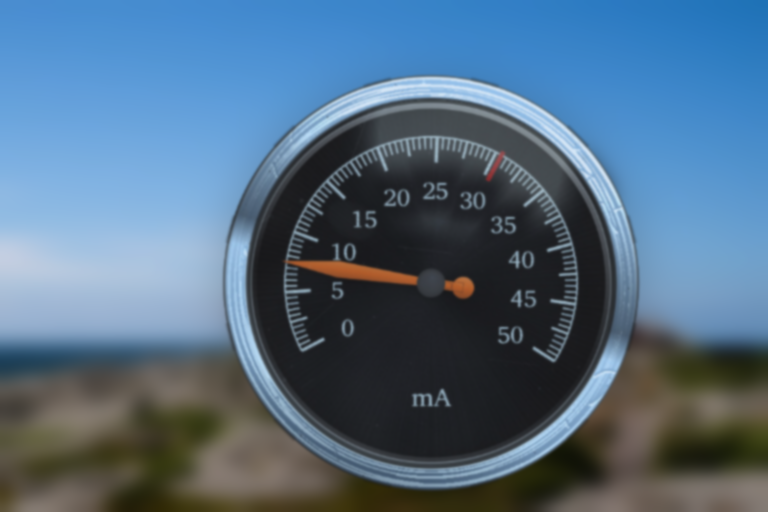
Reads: mA 7.5
